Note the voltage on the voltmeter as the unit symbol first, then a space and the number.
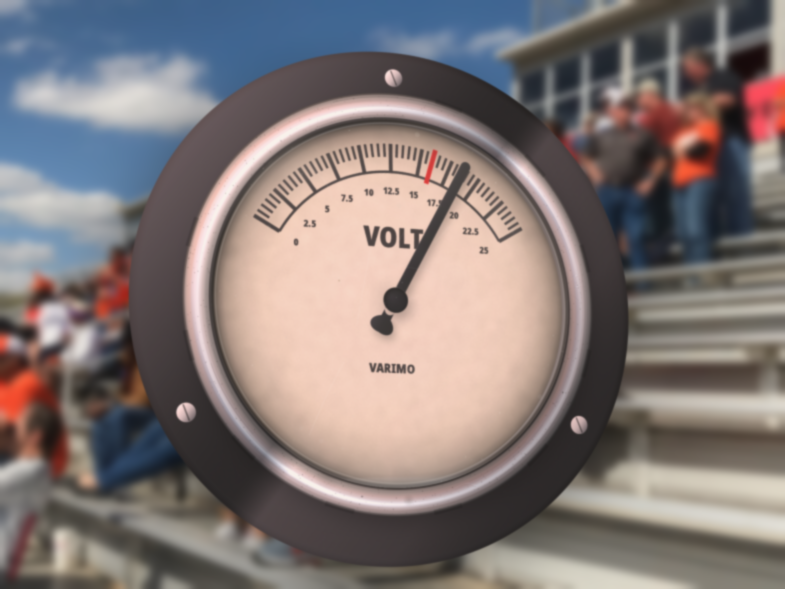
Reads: V 18.5
